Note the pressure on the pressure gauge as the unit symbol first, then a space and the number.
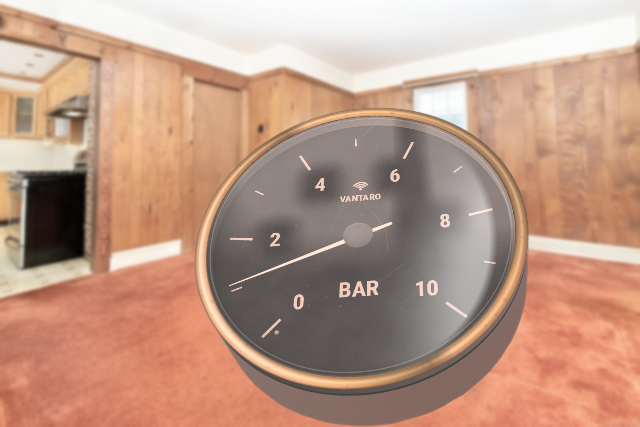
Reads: bar 1
